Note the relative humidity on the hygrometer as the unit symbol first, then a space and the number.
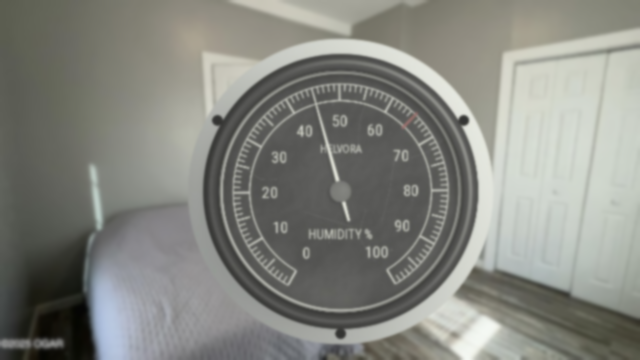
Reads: % 45
